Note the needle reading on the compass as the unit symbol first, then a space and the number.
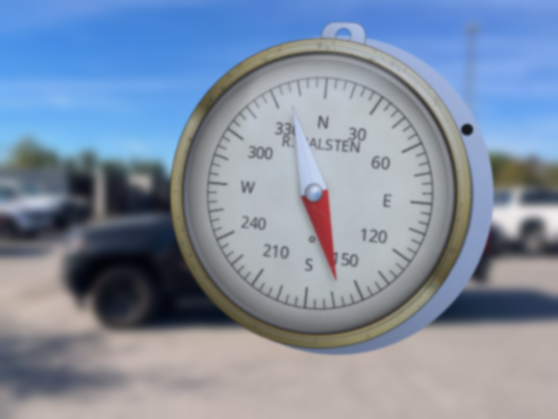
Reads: ° 160
